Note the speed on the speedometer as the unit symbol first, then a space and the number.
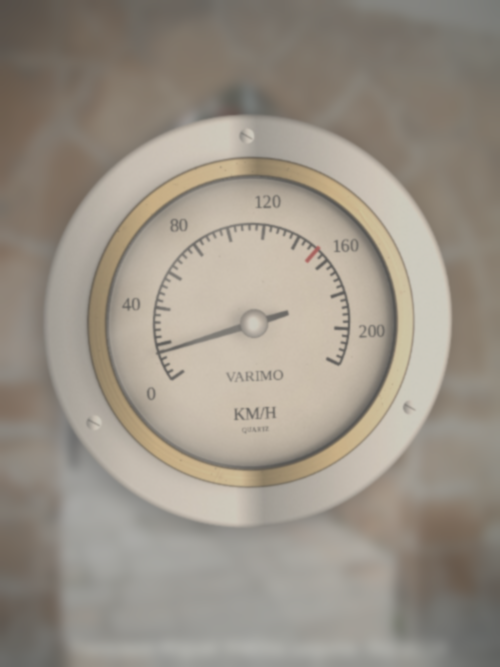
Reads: km/h 16
